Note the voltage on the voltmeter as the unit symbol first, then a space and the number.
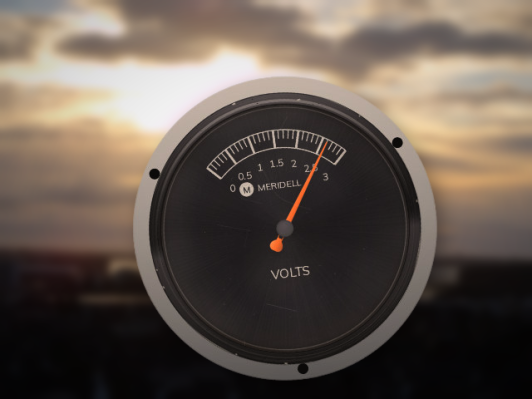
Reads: V 2.6
